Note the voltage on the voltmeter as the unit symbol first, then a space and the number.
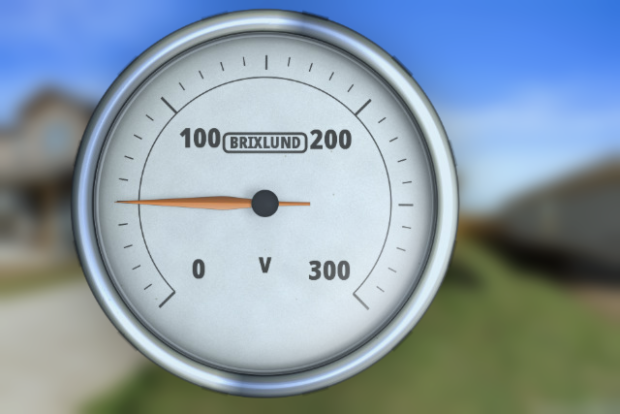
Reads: V 50
